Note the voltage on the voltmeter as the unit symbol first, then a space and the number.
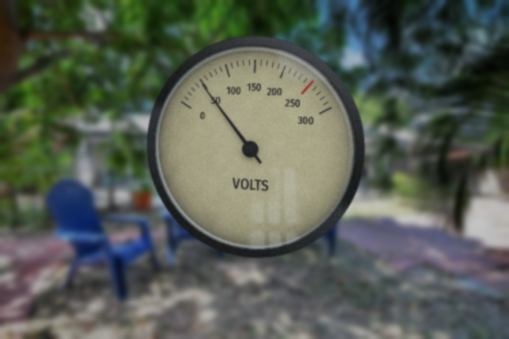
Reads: V 50
